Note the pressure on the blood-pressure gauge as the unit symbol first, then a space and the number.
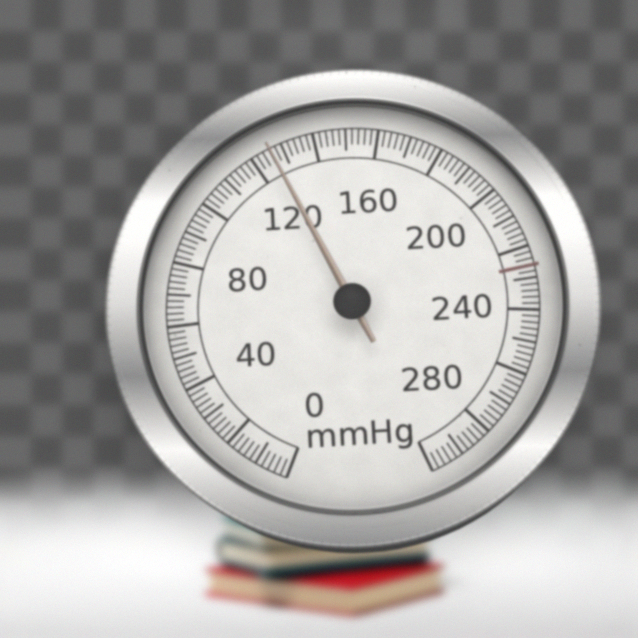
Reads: mmHg 126
